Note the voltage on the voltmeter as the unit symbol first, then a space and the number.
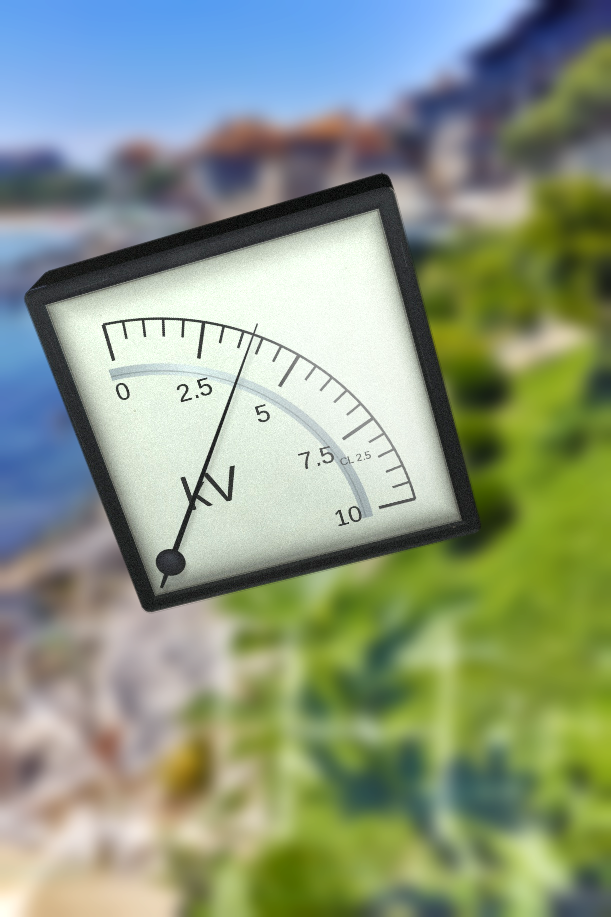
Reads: kV 3.75
